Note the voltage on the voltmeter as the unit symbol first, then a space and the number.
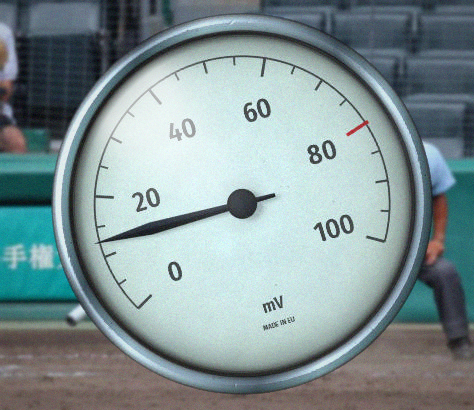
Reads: mV 12.5
